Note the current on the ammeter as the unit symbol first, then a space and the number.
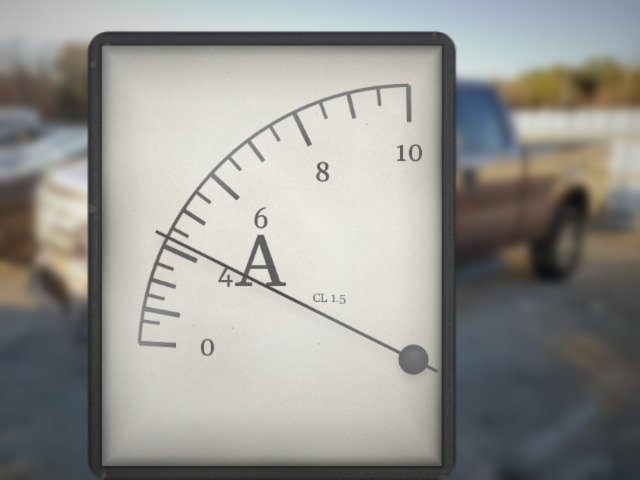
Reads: A 4.25
